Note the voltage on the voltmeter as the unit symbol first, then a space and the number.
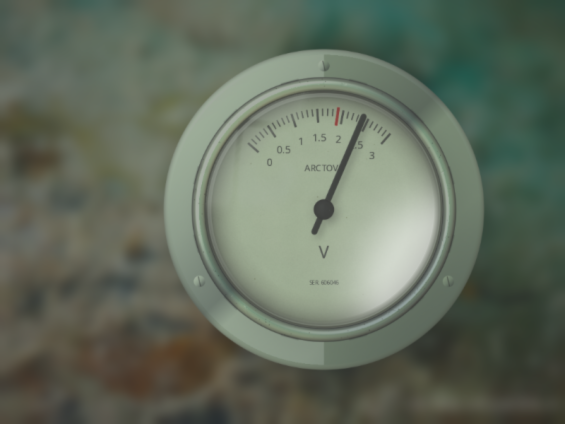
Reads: V 2.4
